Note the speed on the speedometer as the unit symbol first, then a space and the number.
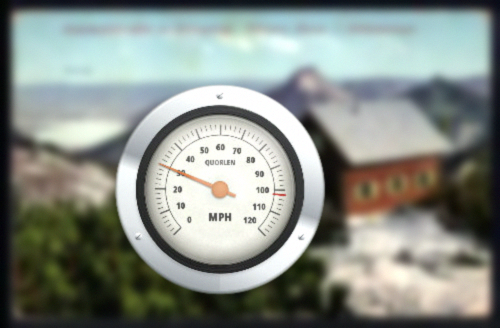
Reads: mph 30
